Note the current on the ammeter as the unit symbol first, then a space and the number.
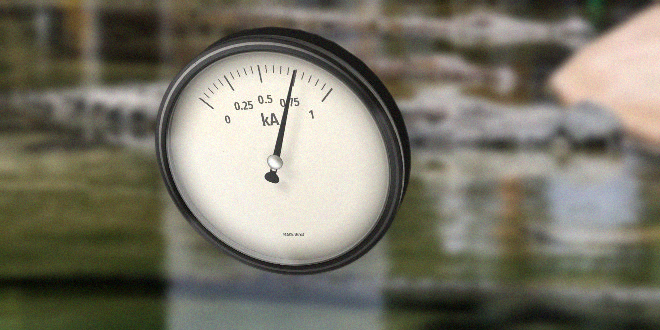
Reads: kA 0.75
